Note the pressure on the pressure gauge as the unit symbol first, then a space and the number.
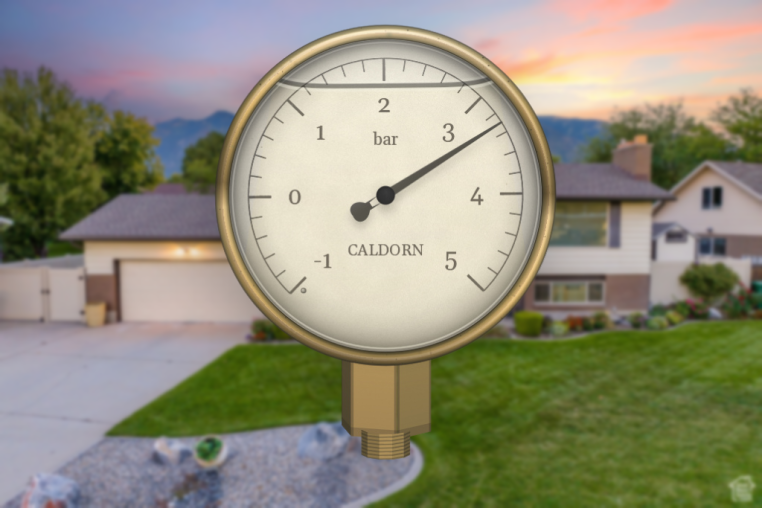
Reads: bar 3.3
